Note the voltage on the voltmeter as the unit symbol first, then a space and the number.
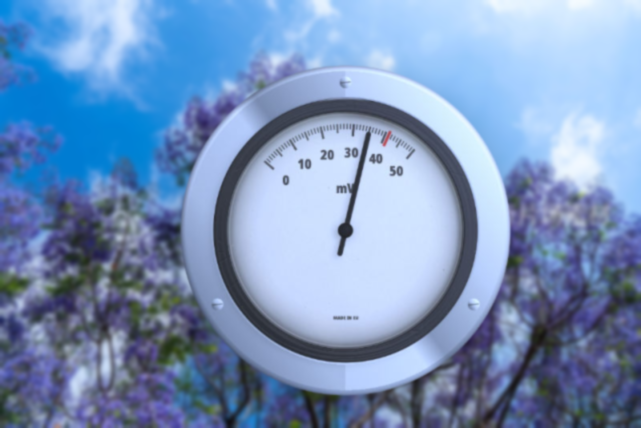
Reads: mV 35
